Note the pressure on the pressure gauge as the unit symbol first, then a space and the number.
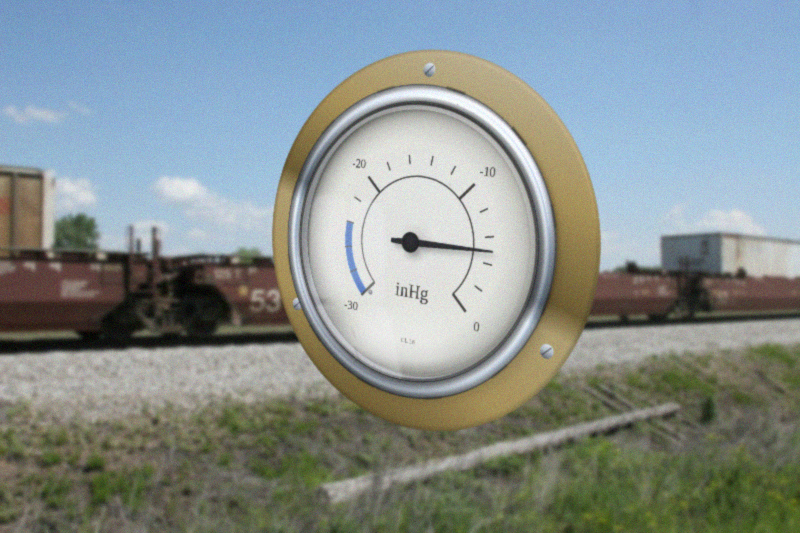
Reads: inHg -5
